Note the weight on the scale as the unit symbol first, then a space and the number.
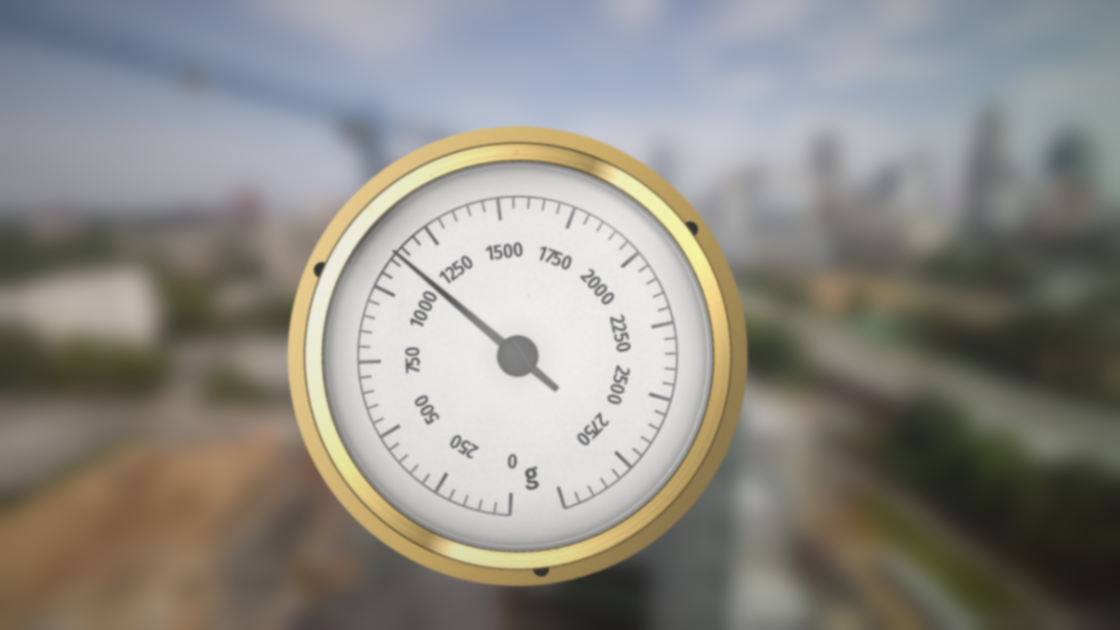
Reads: g 1125
